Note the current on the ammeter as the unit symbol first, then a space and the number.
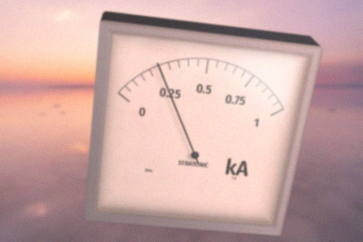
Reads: kA 0.25
